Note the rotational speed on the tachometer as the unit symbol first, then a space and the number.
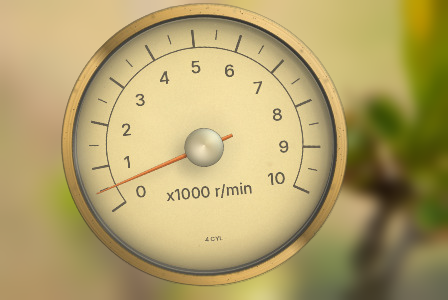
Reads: rpm 500
